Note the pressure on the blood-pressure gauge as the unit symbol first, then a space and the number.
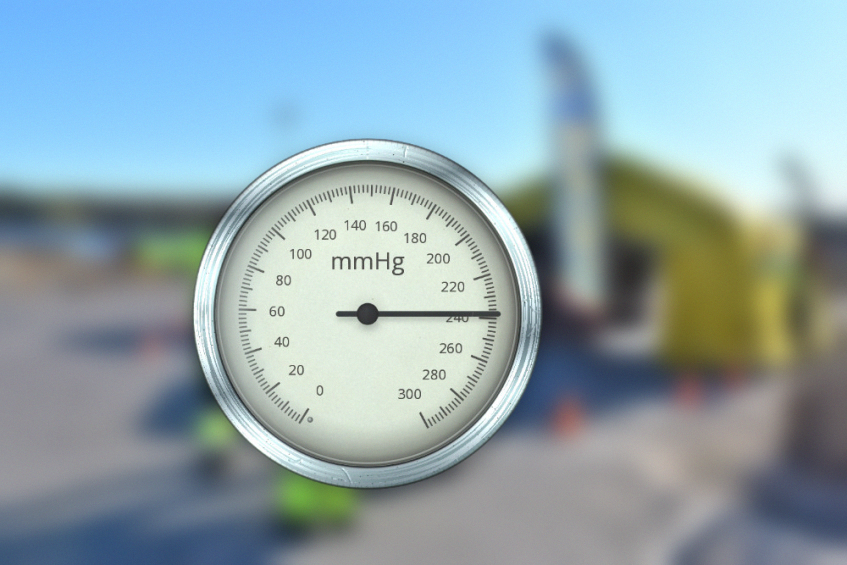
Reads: mmHg 238
